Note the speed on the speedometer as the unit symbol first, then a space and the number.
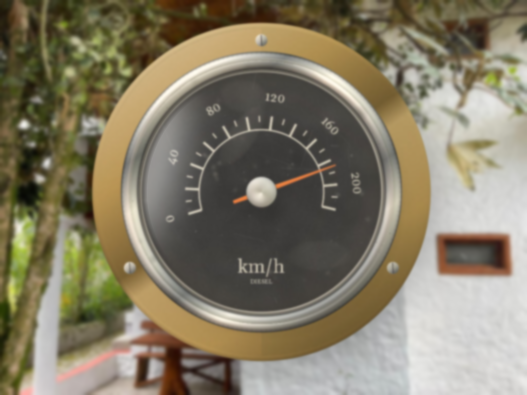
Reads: km/h 185
